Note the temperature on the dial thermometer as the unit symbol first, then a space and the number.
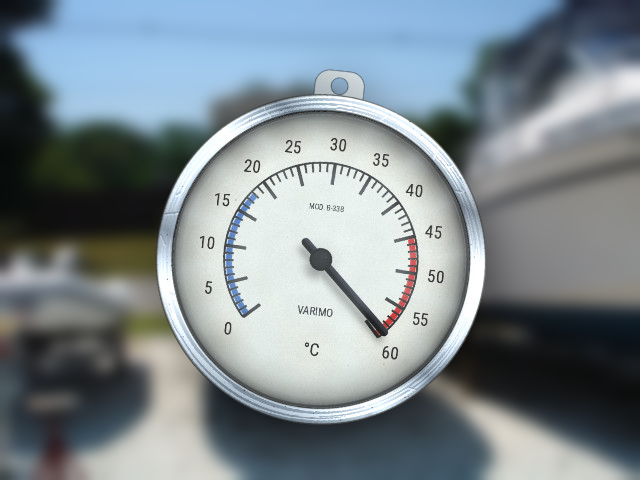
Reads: °C 59
